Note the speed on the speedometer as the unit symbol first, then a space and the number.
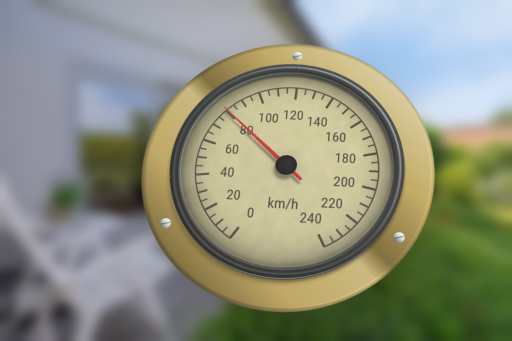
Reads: km/h 80
